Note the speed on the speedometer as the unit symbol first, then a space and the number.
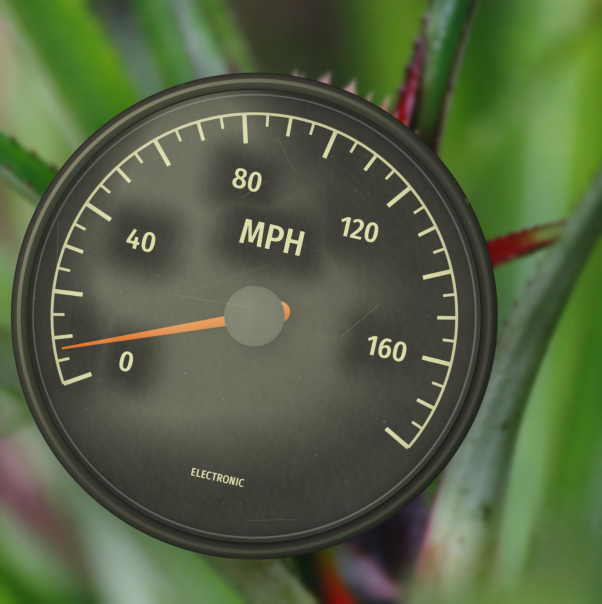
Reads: mph 7.5
